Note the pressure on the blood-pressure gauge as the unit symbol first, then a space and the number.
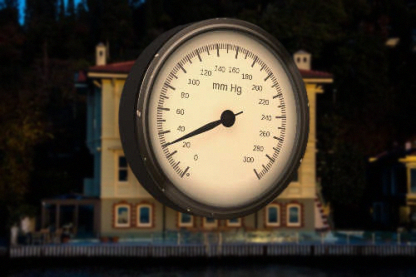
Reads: mmHg 30
